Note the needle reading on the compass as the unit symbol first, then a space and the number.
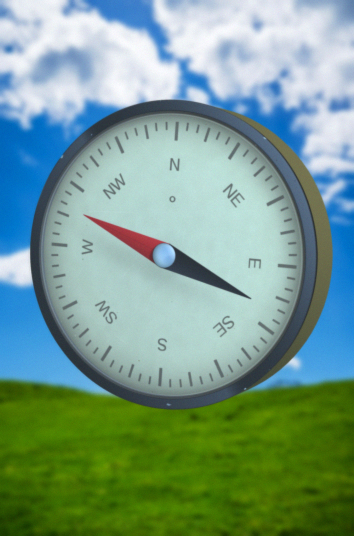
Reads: ° 290
